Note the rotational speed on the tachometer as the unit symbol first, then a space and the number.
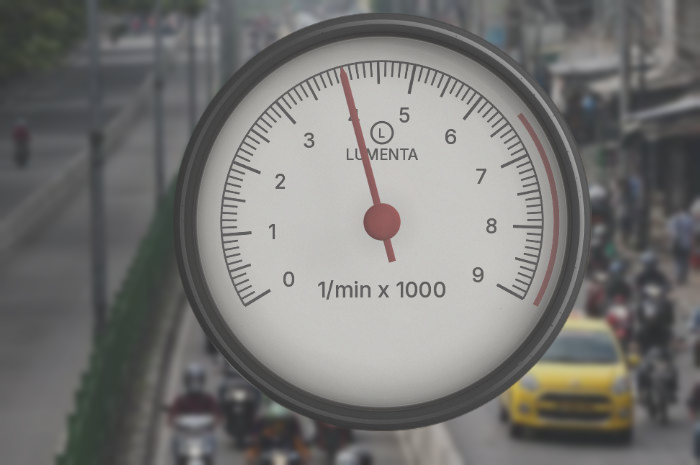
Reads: rpm 4000
